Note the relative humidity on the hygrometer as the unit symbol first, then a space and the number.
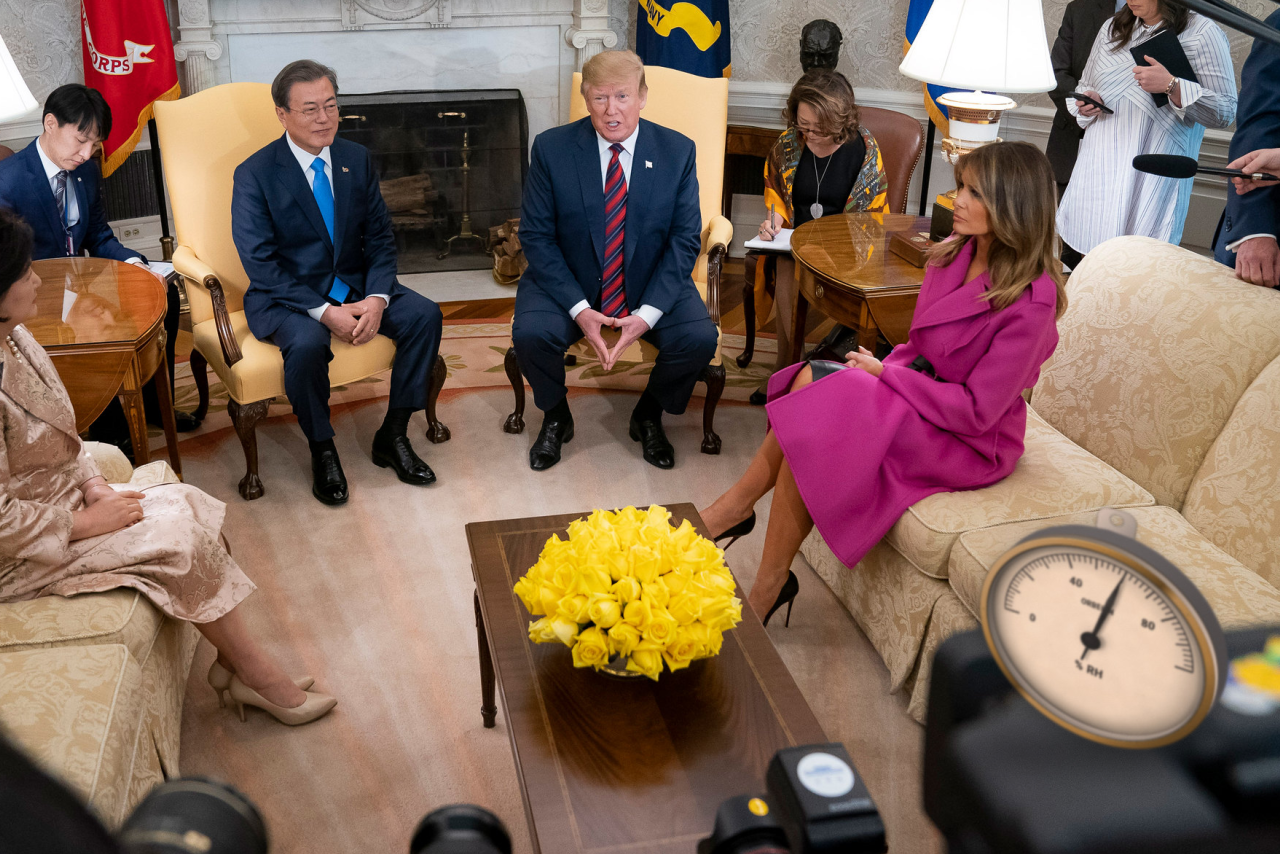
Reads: % 60
